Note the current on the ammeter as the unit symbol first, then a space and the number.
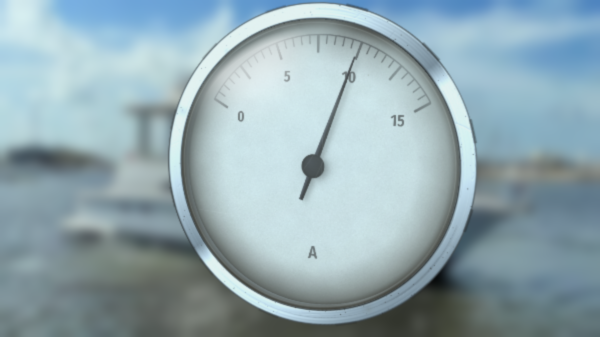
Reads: A 10
